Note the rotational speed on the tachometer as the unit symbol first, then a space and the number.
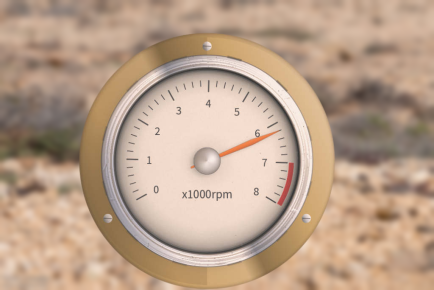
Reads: rpm 6200
